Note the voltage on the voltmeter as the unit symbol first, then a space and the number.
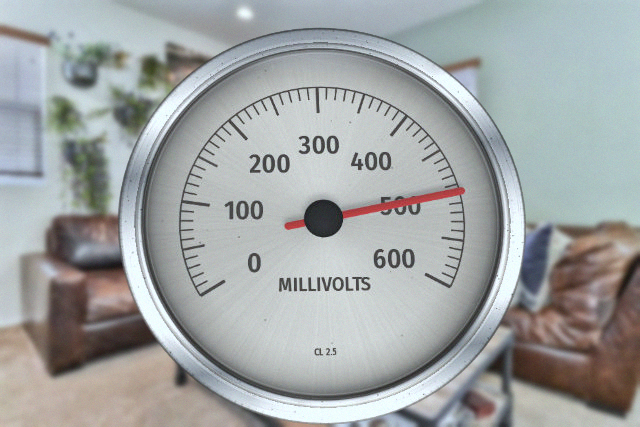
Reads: mV 500
